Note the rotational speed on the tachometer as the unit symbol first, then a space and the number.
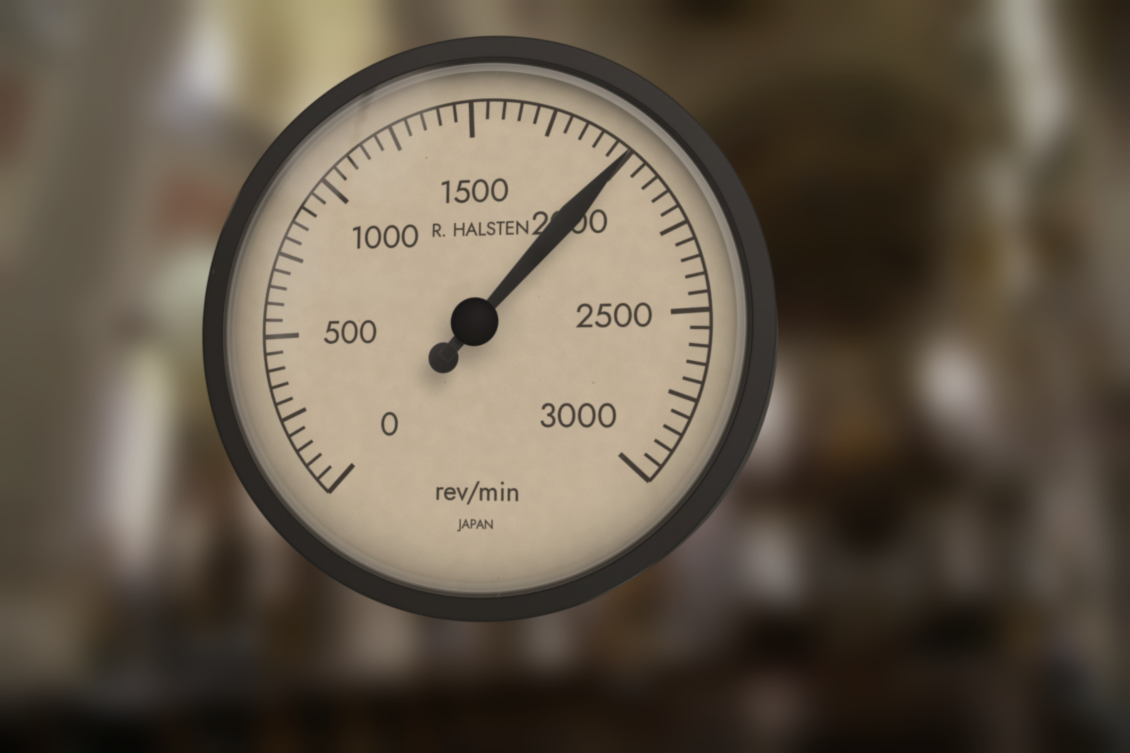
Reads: rpm 2000
